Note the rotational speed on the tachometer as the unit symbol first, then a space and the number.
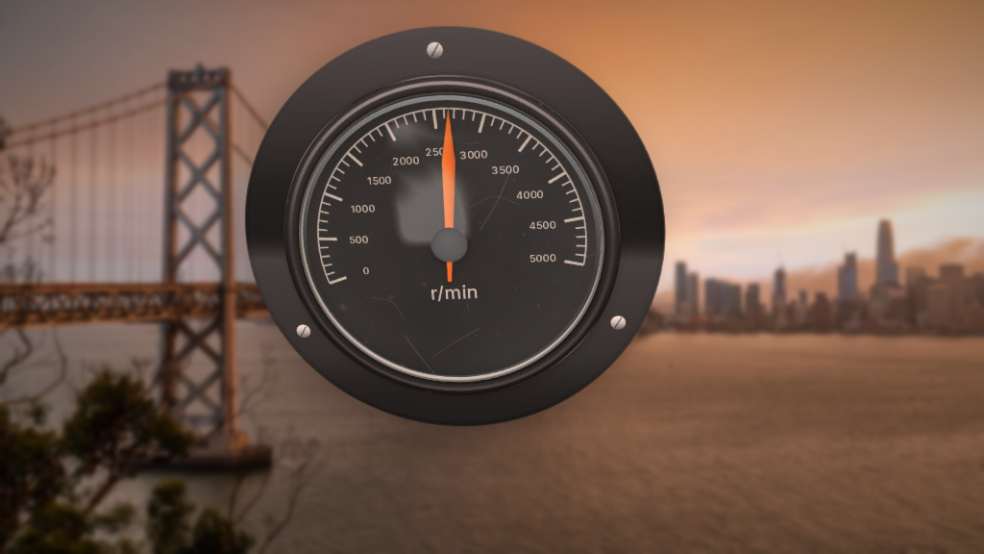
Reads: rpm 2650
